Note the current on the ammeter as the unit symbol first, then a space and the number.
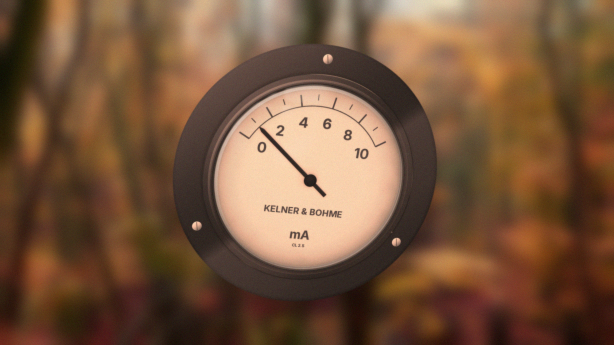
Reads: mA 1
